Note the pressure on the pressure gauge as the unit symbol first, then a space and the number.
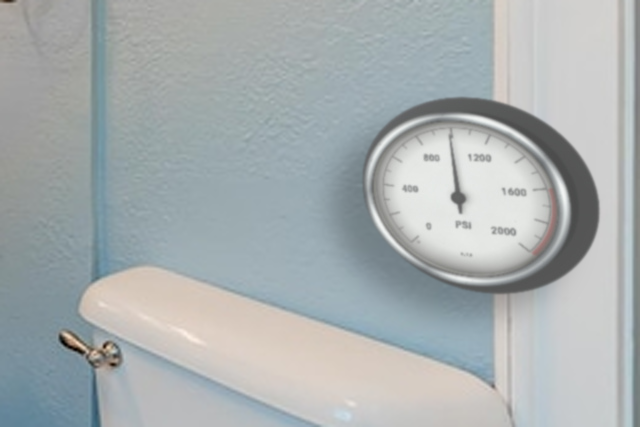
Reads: psi 1000
